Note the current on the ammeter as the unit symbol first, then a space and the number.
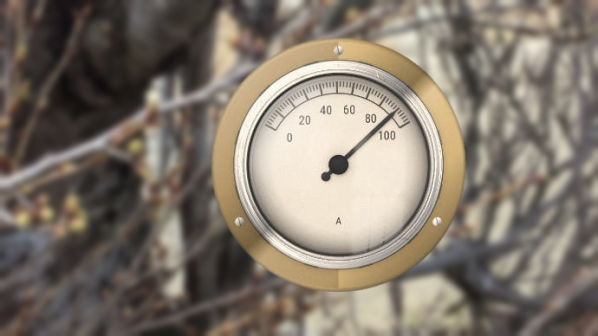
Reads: A 90
